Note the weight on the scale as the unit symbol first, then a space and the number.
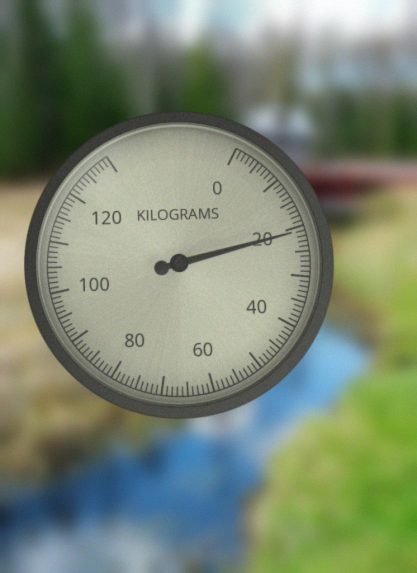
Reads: kg 21
